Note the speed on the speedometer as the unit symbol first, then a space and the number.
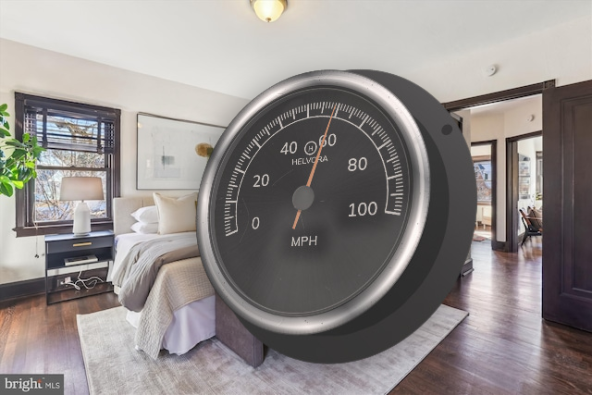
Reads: mph 60
